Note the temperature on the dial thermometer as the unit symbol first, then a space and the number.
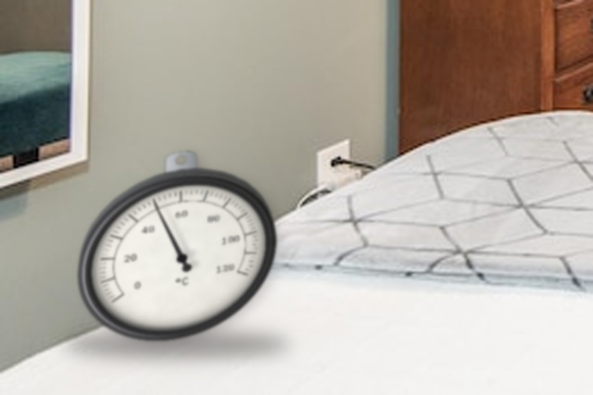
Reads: °C 50
